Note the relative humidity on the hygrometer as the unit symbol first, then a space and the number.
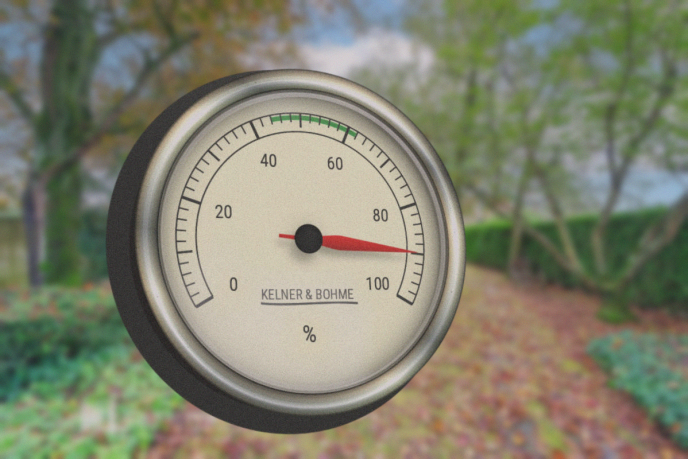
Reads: % 90
